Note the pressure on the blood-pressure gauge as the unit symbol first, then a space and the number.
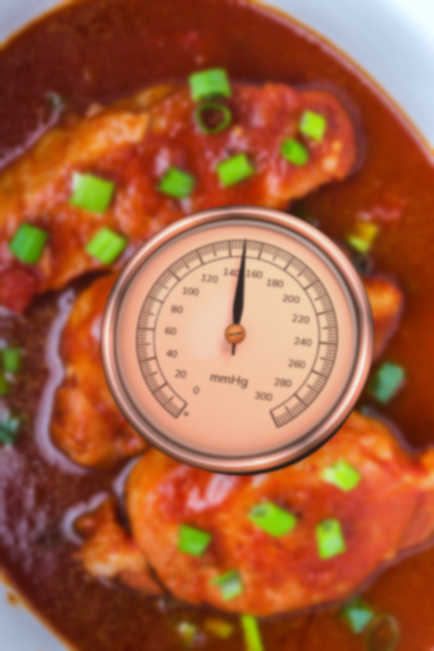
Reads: mmHg 150
